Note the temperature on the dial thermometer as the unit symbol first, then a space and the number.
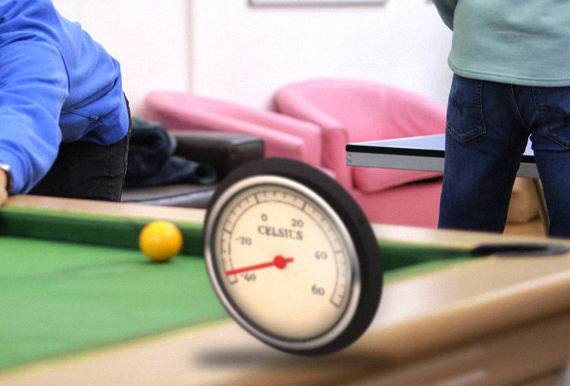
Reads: °C -36
